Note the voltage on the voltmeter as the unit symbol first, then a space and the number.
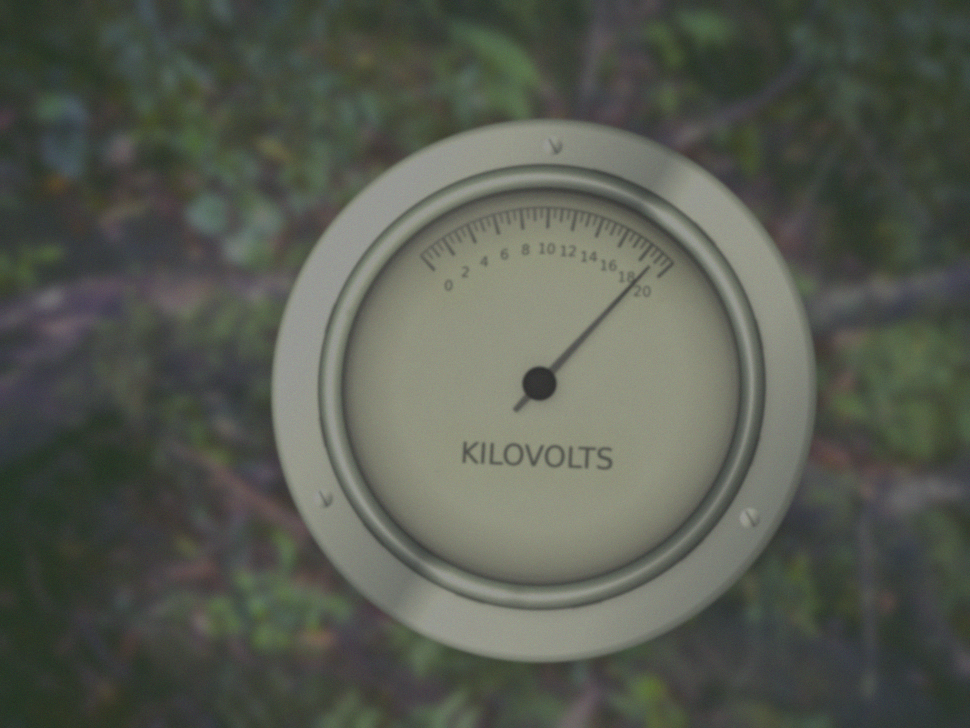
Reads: kV 19
